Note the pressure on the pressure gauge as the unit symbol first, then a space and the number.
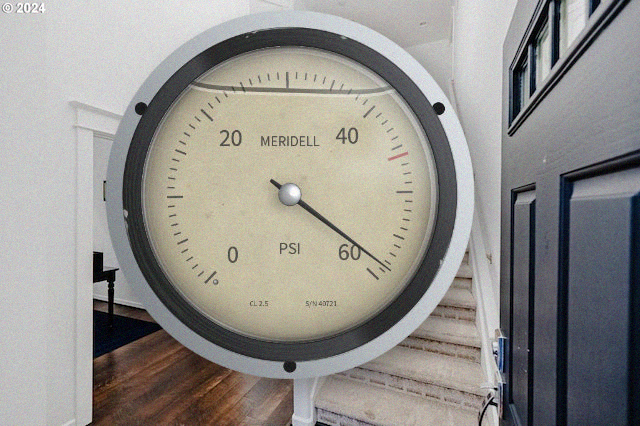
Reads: psi 58.5
